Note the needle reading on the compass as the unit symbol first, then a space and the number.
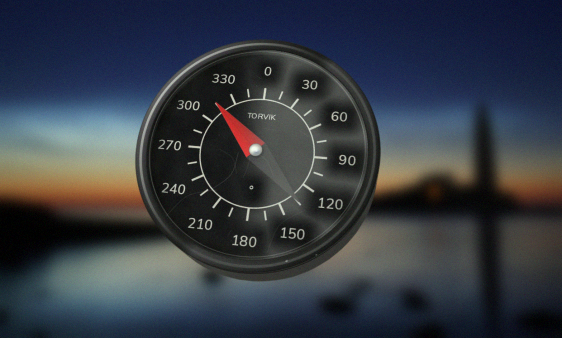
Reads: ° 315
